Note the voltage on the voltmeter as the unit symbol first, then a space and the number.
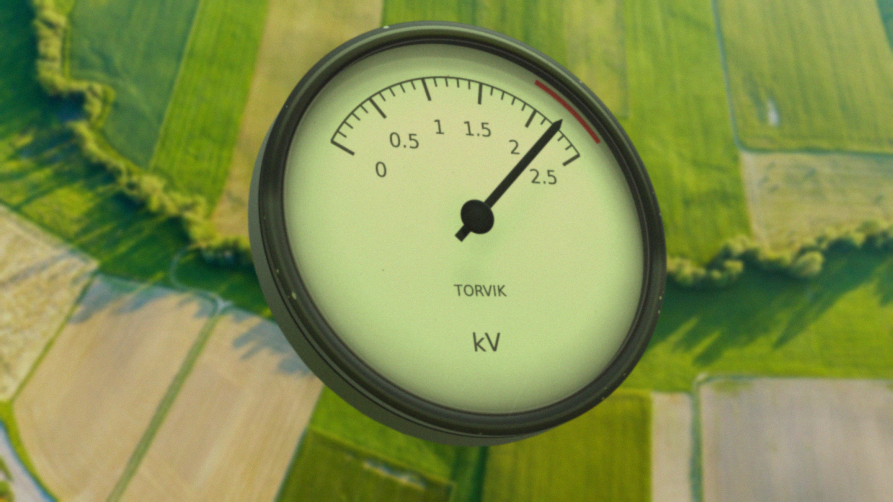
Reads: kV 2.2
